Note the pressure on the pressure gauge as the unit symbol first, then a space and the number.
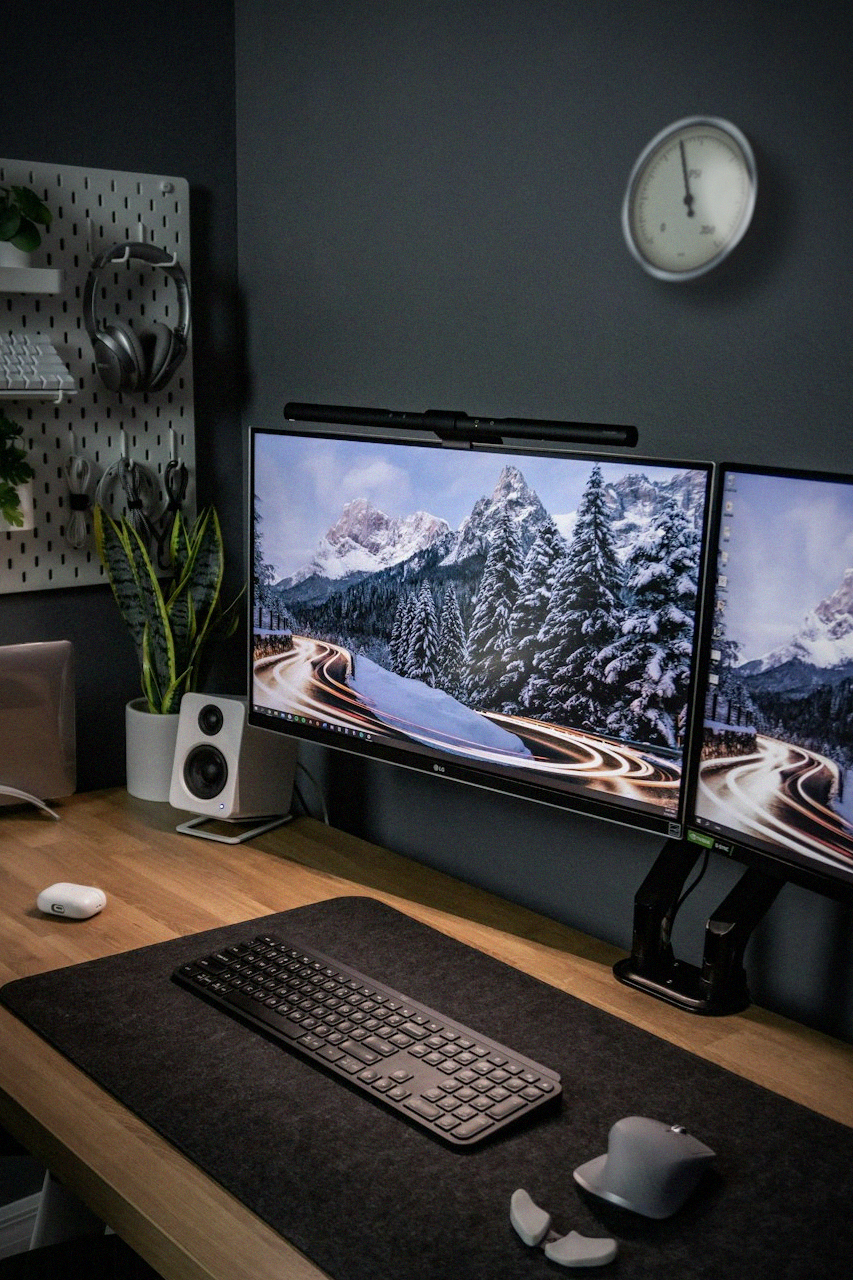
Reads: psi 125
